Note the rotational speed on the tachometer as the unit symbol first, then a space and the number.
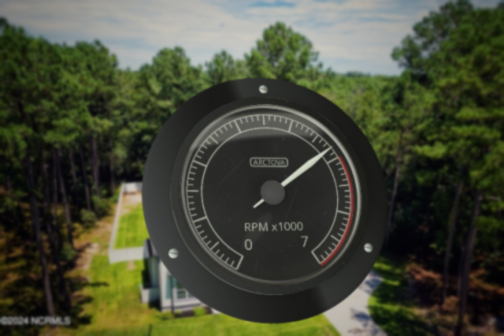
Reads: rpm 4800
